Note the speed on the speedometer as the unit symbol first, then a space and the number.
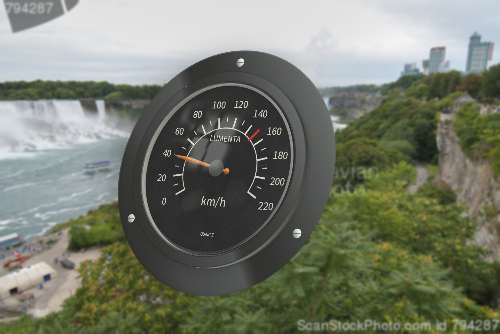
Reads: km/h 40
